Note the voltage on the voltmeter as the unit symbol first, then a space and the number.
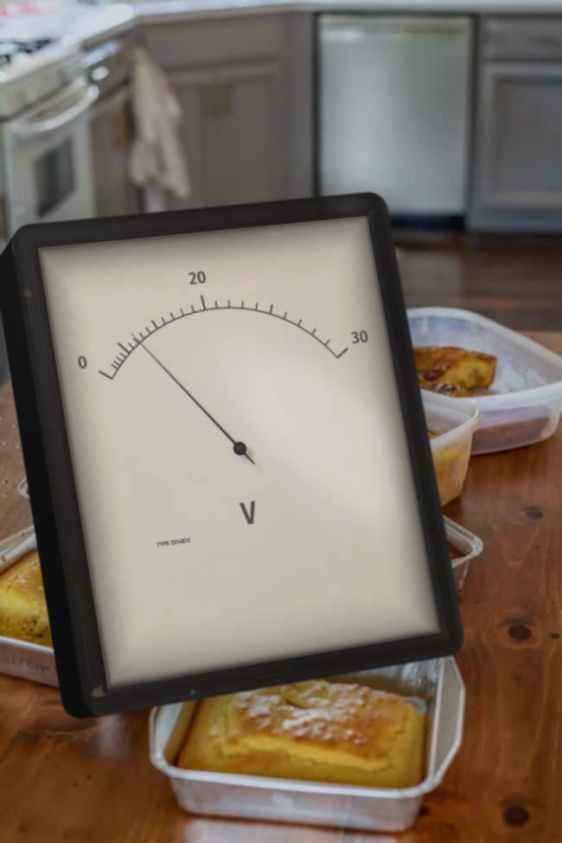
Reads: V 12
